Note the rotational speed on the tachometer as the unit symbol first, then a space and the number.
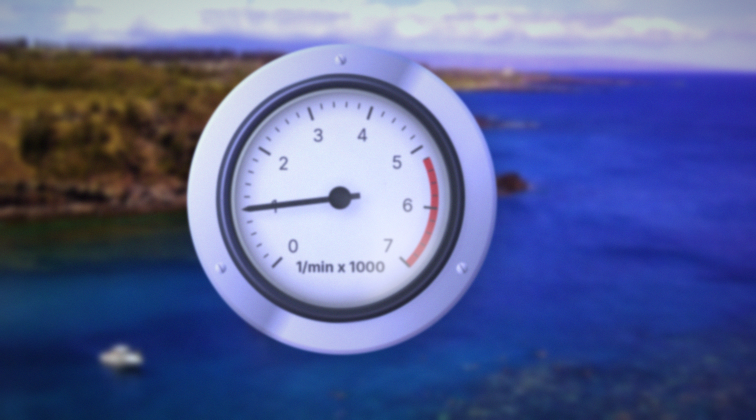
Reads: rpm 1000
